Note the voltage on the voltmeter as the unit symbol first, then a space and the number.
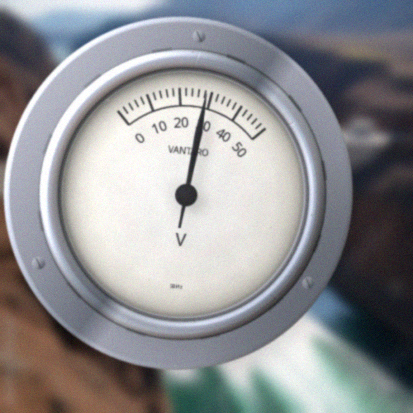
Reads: V 28
